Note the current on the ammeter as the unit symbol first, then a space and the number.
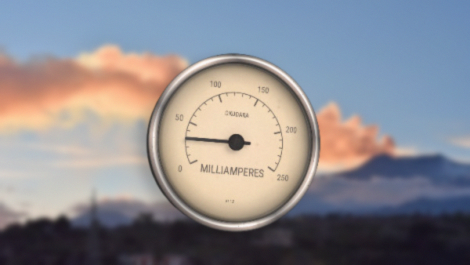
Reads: mA 30
